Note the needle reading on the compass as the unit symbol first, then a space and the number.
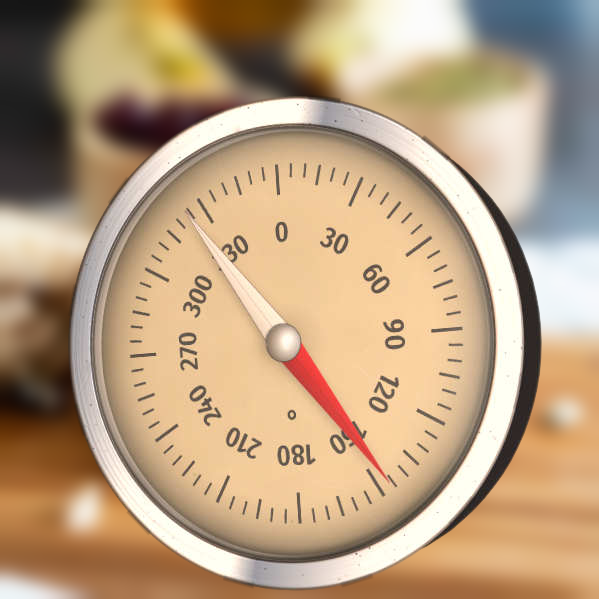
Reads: ° 145
